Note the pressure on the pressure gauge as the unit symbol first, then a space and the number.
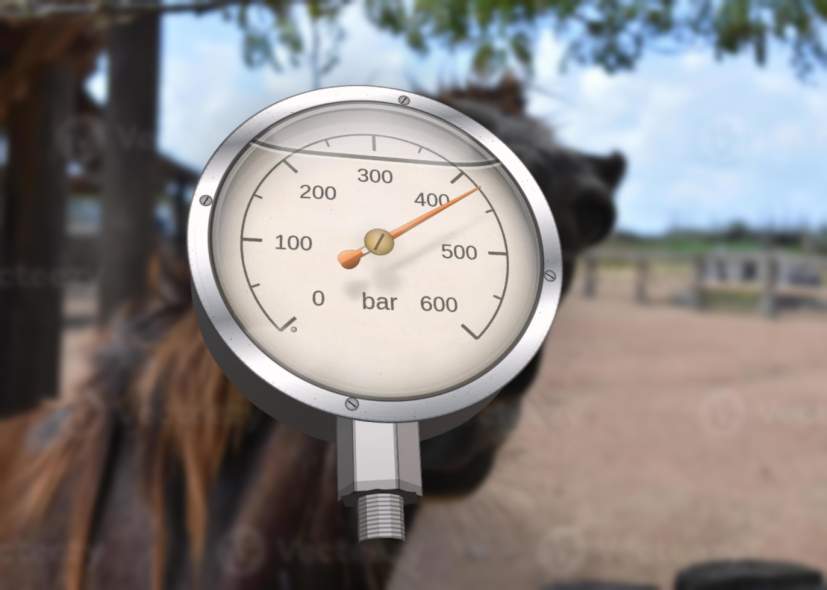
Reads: bar 425
